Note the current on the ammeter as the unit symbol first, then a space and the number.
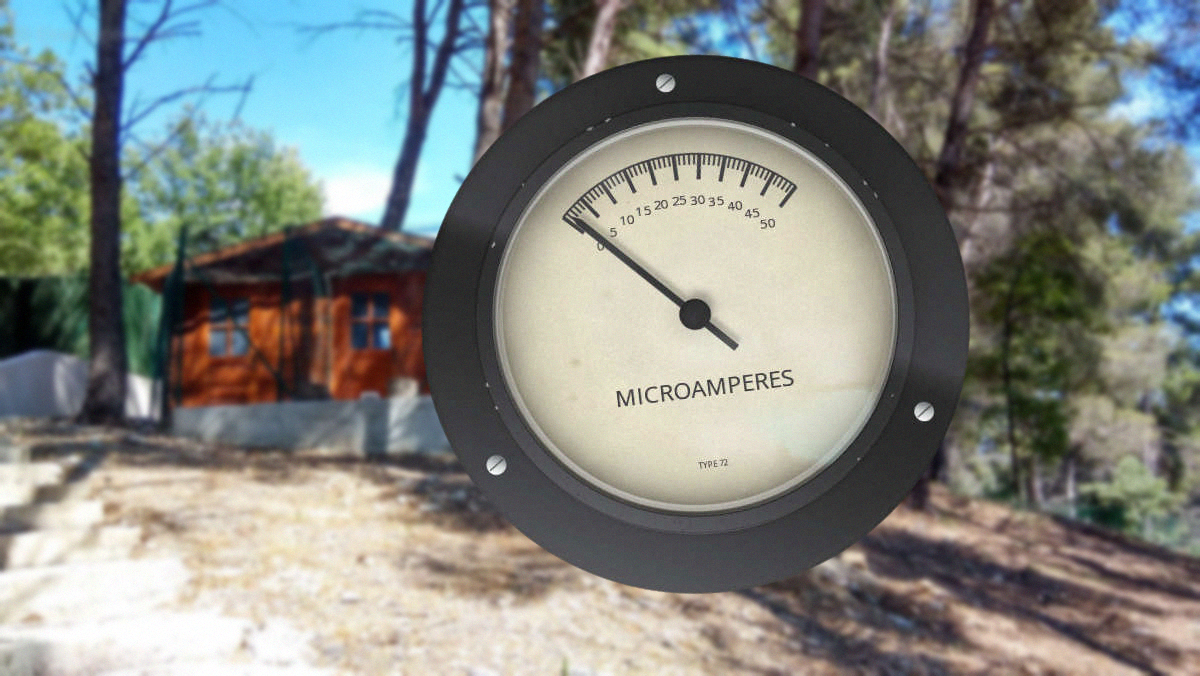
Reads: µA 1
